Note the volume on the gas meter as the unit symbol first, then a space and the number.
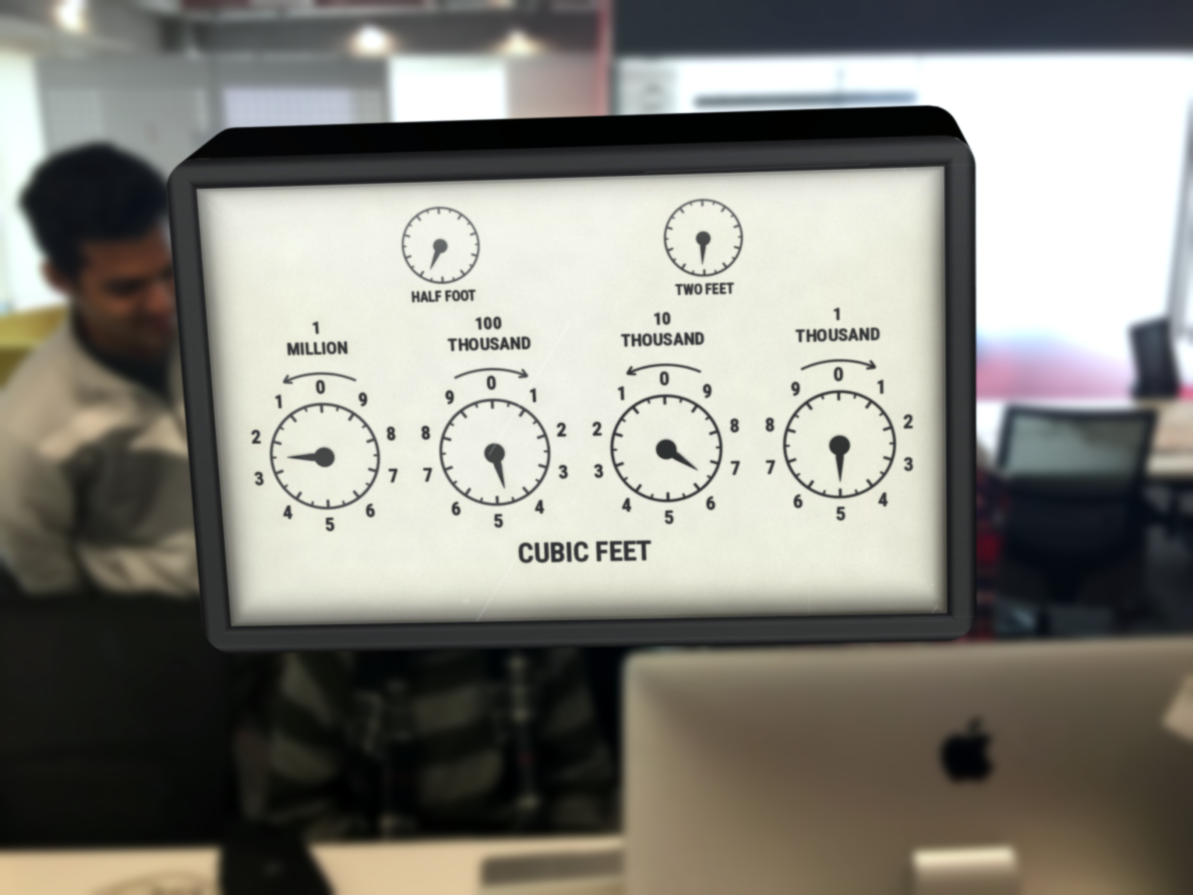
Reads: ft³ 246500
